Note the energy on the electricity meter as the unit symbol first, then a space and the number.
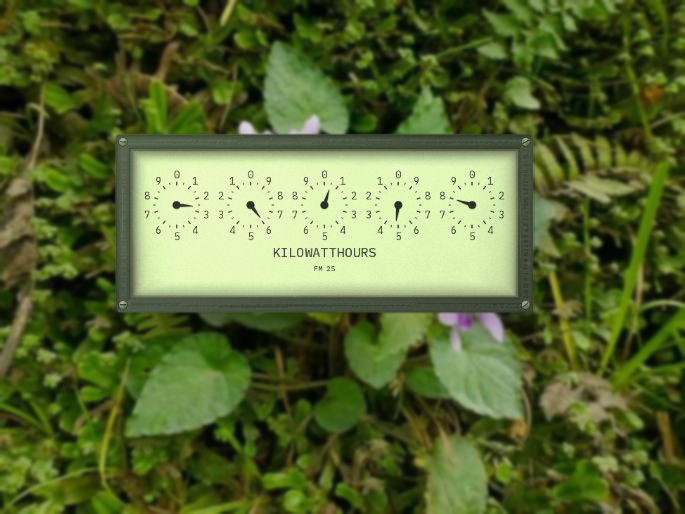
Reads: kWh 26048
